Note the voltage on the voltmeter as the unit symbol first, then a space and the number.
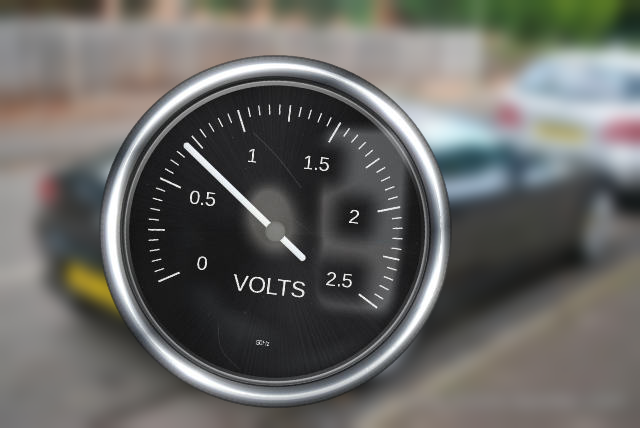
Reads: V 0.7
